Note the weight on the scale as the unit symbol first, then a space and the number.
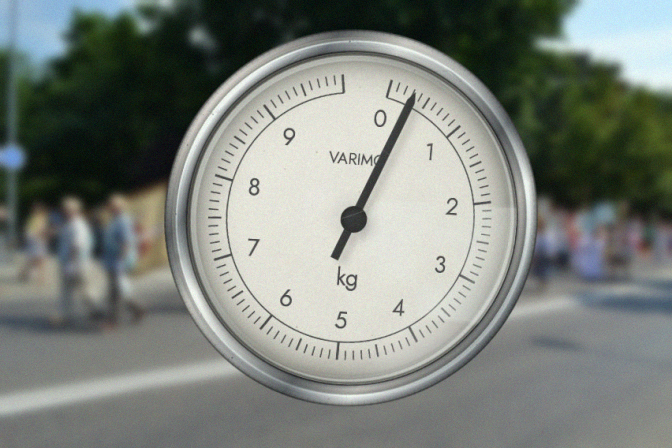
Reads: kg 0.3
